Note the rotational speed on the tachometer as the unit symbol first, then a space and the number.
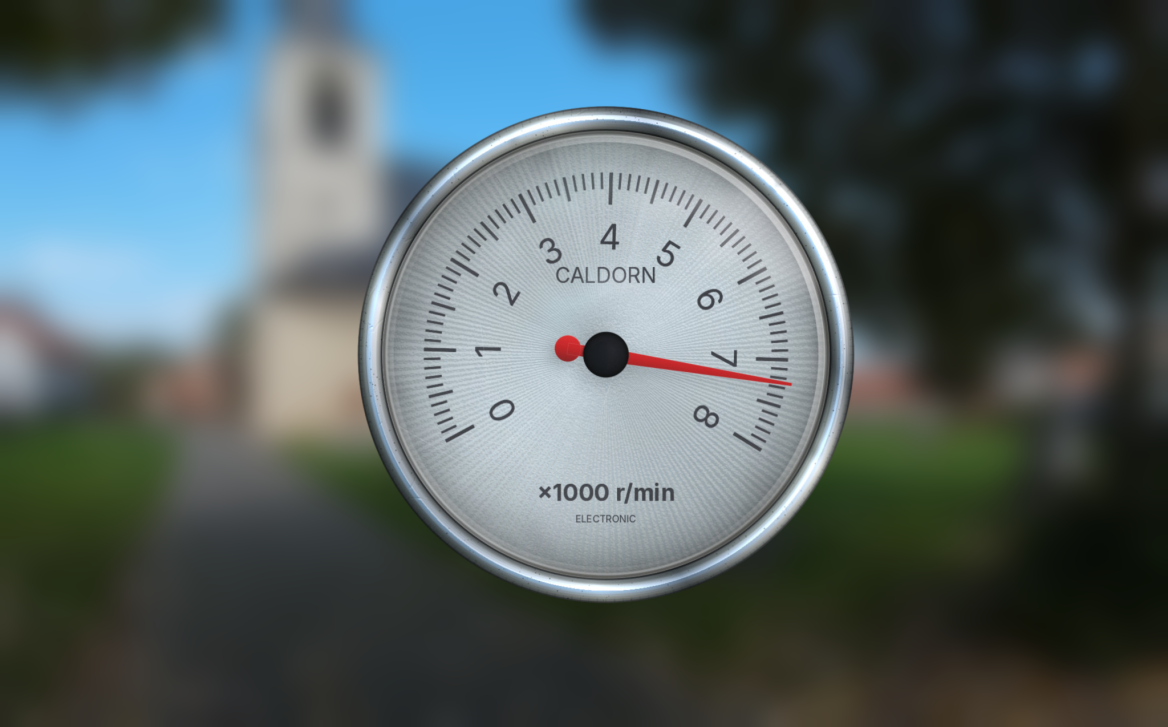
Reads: rpm 7250
